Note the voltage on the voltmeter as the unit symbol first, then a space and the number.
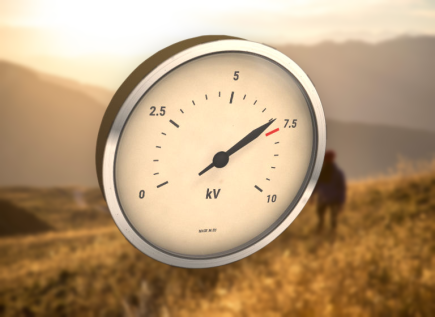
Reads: kV 7
